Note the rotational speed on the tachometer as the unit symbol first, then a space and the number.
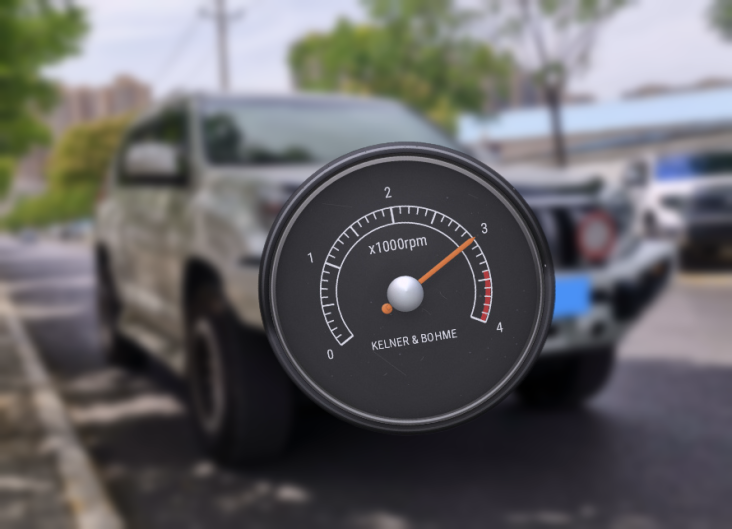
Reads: rpm 3000
